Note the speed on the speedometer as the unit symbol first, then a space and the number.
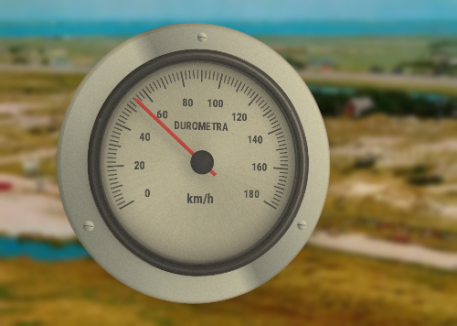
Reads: km/h 54
